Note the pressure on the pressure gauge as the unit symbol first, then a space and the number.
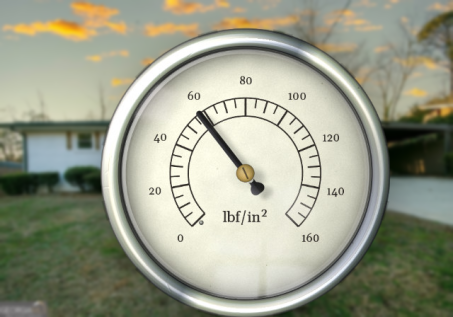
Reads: psi 57.5
